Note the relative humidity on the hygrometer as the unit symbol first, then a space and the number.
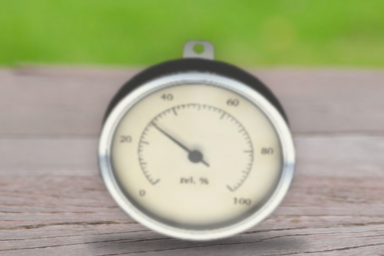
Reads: % 30
